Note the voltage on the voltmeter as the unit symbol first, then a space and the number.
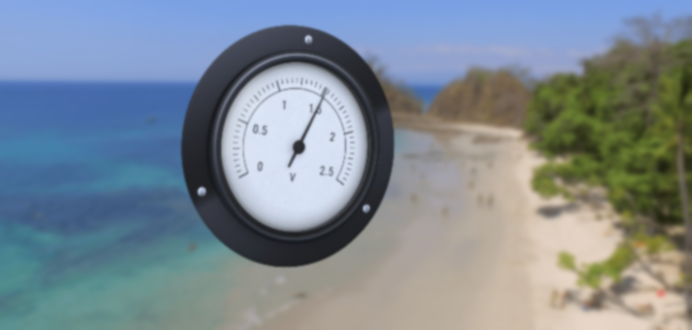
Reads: V 1.5
